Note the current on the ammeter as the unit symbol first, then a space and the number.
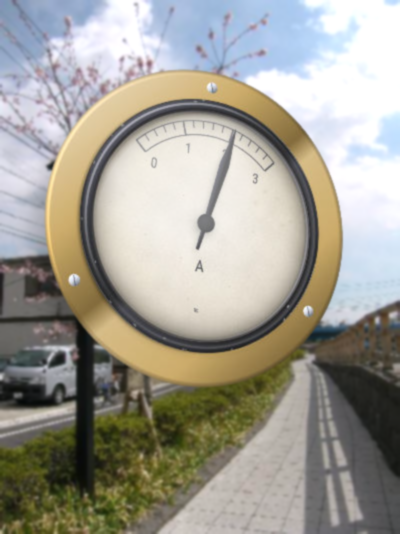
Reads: A 2
